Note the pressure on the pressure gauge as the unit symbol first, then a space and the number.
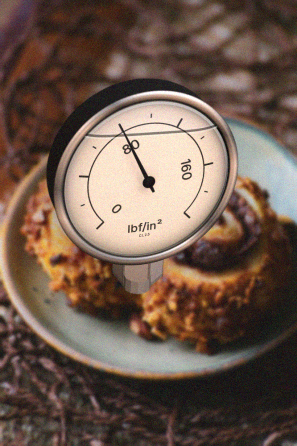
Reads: psi 80
